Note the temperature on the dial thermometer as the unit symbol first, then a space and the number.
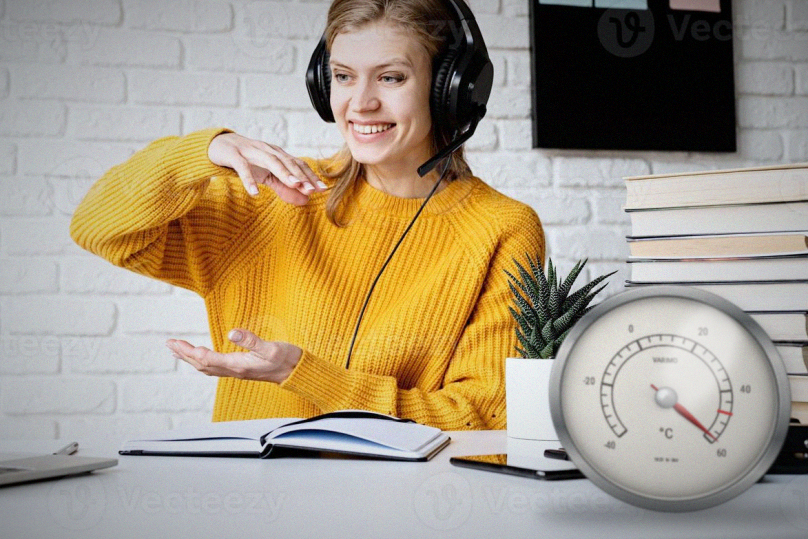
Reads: °C 58
